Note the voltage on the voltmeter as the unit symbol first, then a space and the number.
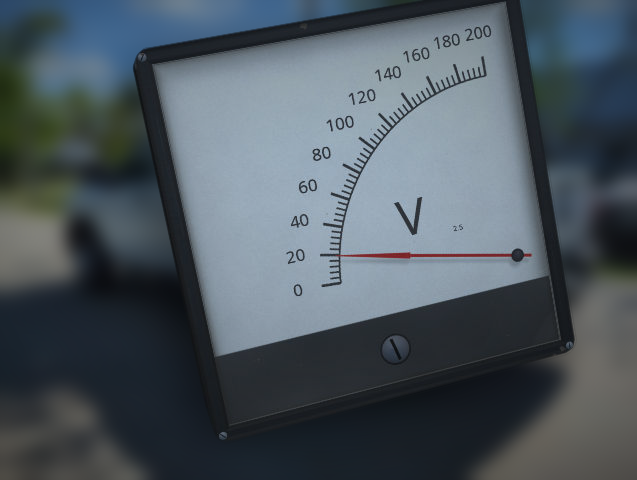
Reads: V 20
